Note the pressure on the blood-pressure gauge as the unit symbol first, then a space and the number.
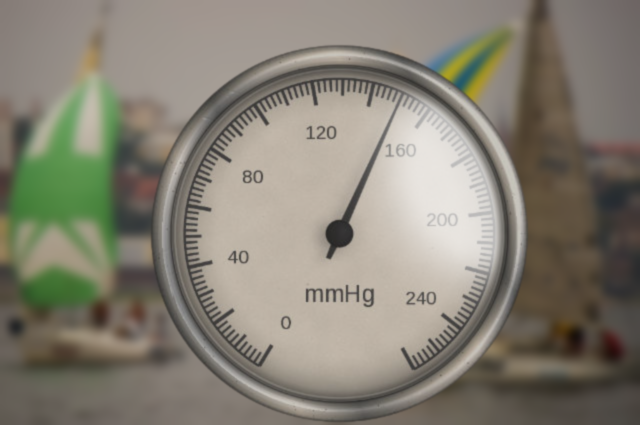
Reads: mmHg 150
